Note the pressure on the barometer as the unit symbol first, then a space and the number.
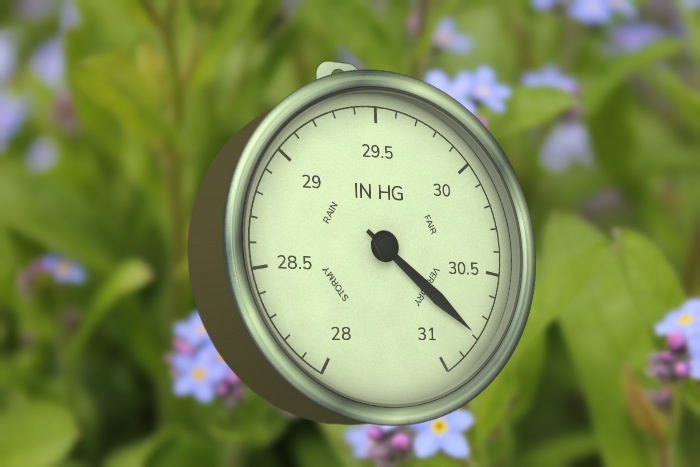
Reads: inHg 30.8
